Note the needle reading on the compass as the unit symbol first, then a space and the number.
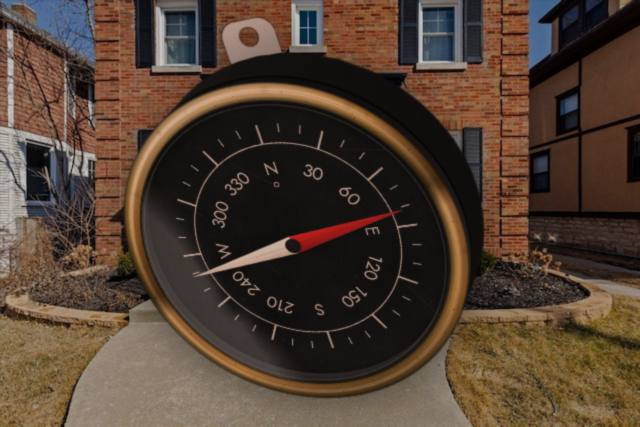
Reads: ° 80
